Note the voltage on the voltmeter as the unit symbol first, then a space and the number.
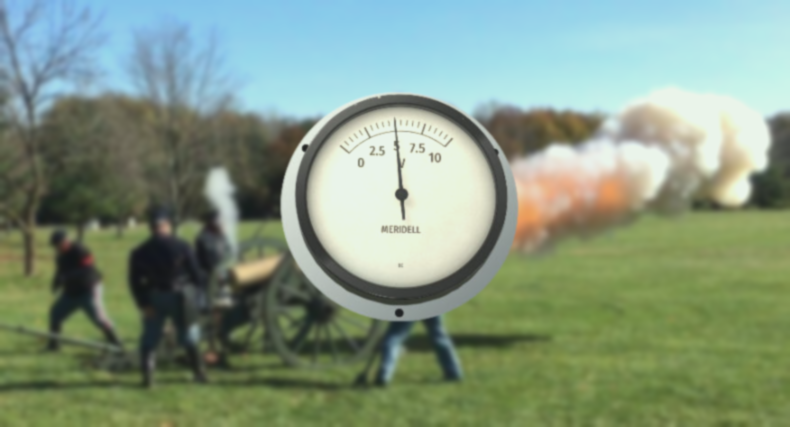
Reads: V 5
